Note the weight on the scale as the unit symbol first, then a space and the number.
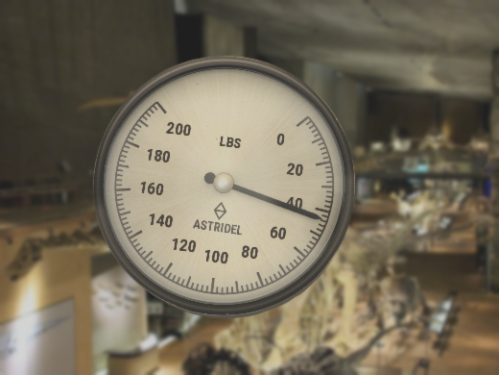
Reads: lb 44
